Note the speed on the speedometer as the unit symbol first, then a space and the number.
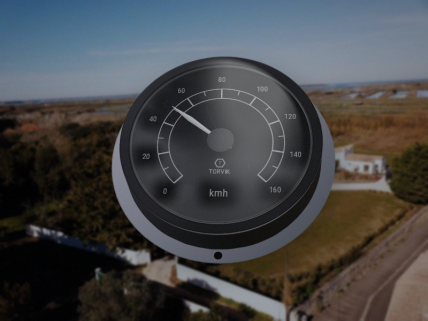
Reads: km/h 50
